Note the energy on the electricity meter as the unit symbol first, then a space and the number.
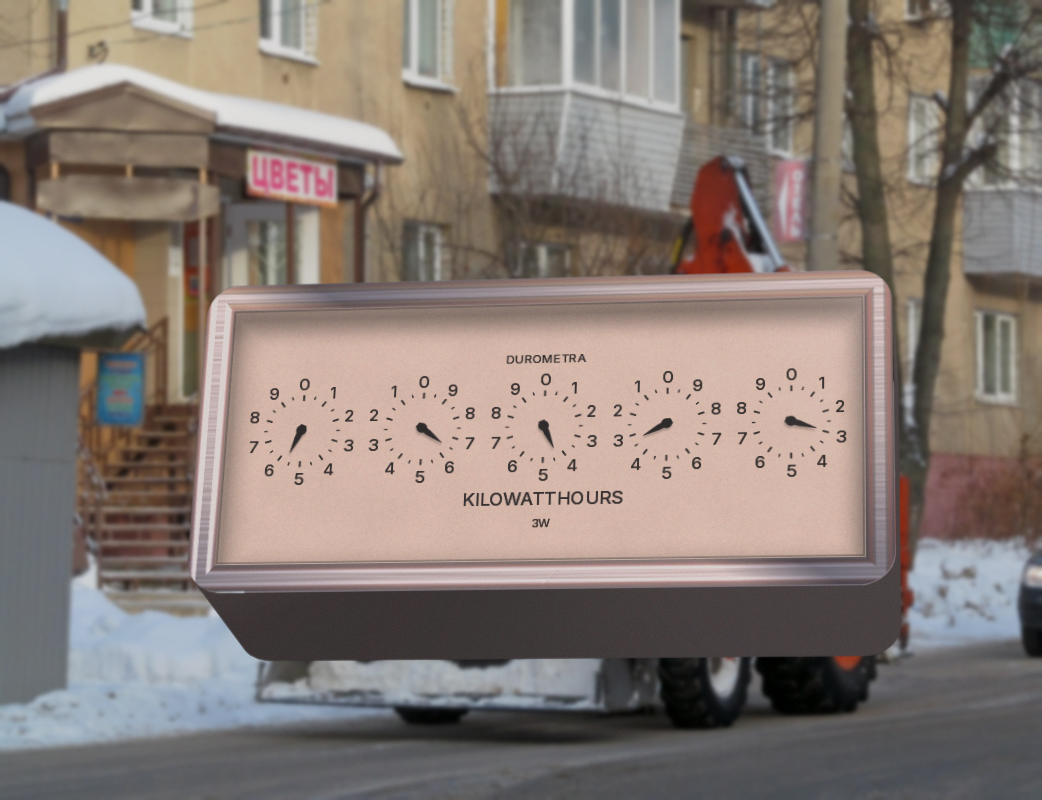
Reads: kWh 56433
